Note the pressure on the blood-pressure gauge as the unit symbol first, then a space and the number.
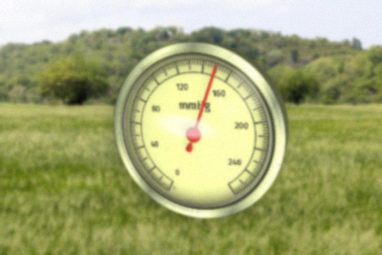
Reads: mmHg 150
